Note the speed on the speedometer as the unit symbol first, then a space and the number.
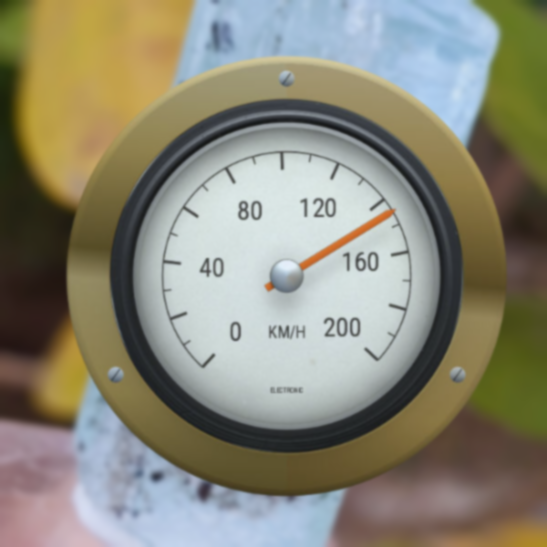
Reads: km/h 145
